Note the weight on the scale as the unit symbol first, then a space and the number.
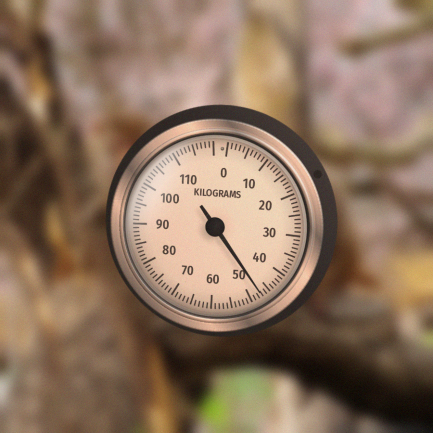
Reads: kg 47
